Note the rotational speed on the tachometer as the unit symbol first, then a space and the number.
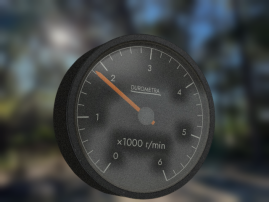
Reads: rpm 1800
